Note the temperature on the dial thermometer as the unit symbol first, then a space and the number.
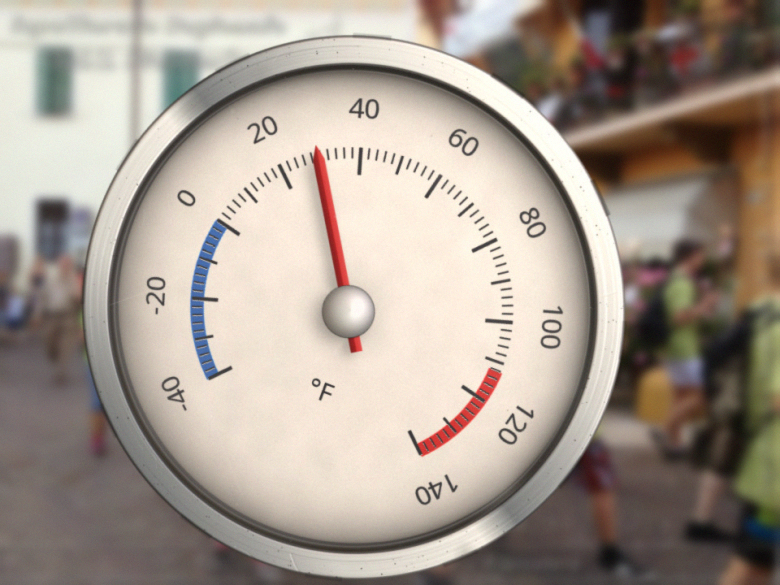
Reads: °F 30
